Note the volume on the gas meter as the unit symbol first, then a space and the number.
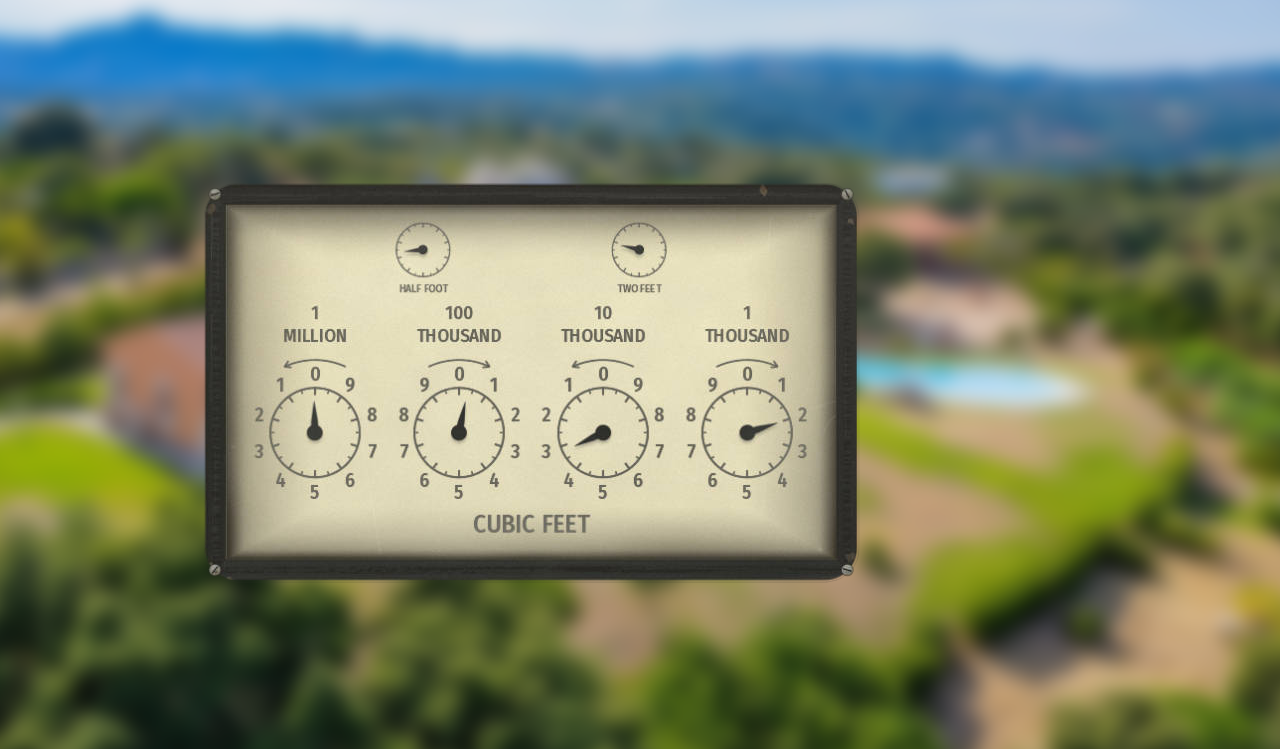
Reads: ft³ 3200
